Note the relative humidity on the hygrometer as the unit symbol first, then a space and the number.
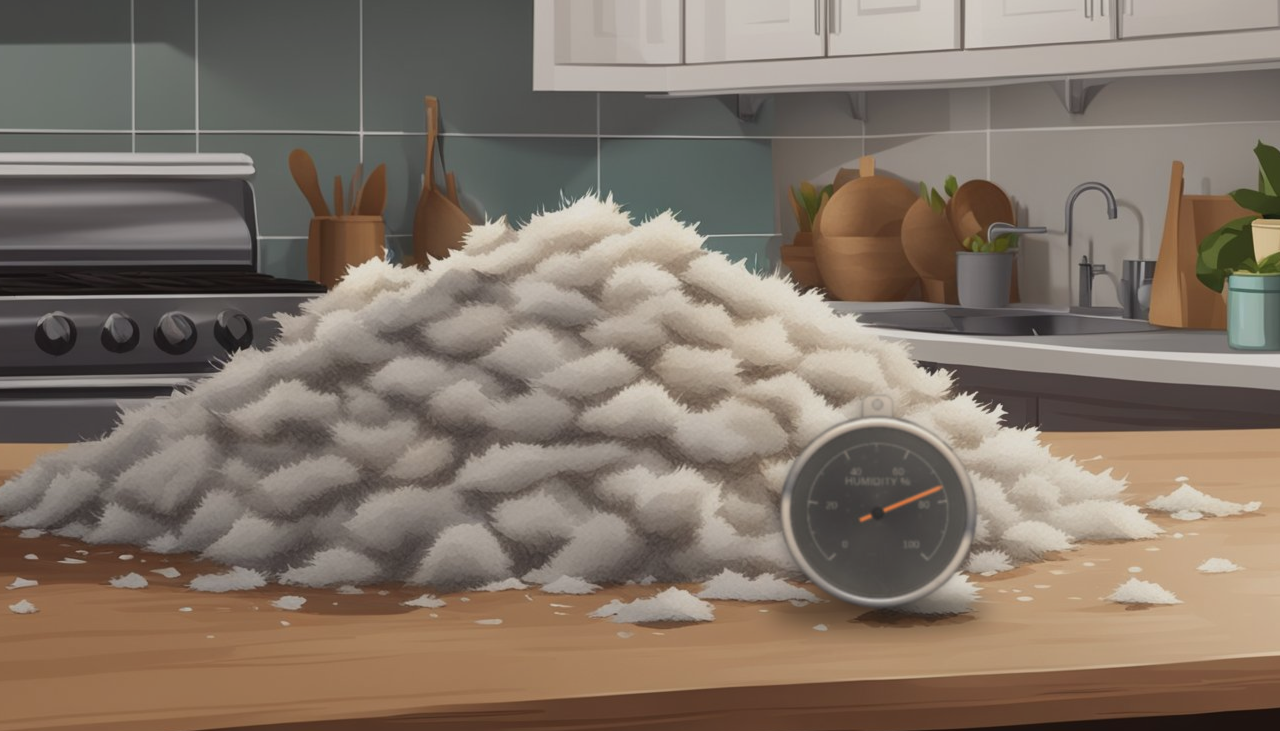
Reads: % 75
